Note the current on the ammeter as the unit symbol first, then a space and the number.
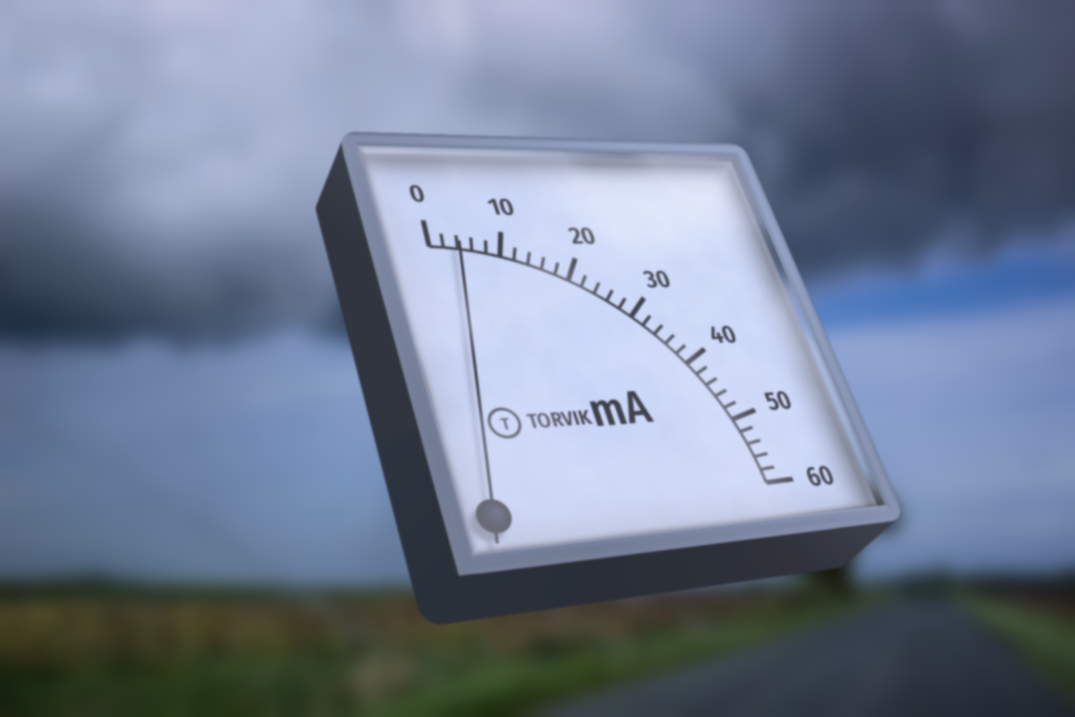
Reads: mA 4
